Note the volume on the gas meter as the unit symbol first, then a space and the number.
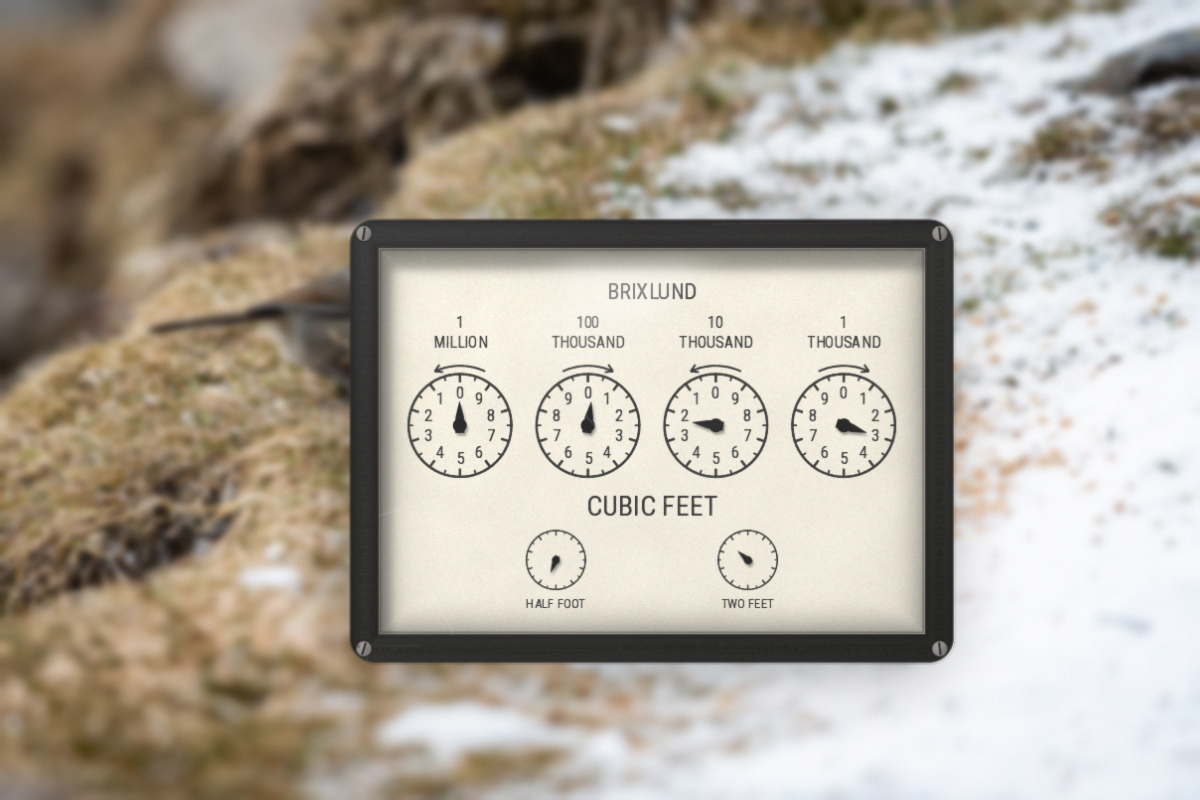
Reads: ft³ 2300
